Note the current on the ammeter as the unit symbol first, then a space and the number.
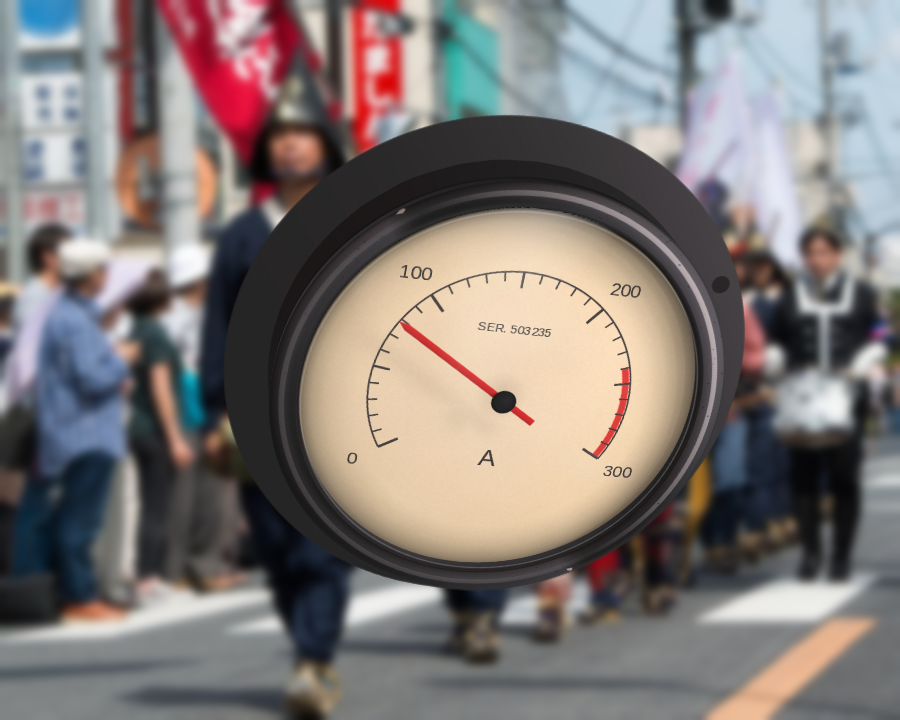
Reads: A 80
